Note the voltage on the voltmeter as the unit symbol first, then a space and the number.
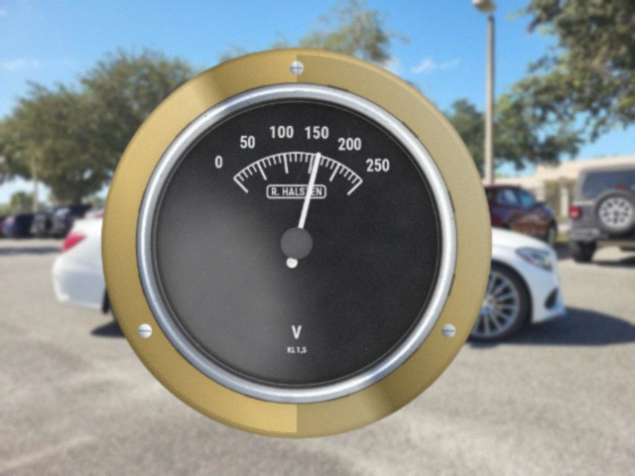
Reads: V 160
